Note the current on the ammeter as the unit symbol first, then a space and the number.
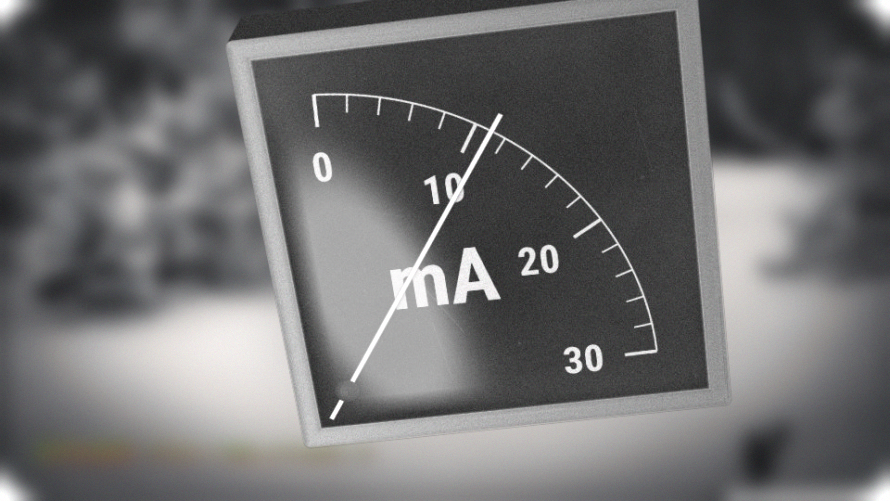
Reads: mA 11
